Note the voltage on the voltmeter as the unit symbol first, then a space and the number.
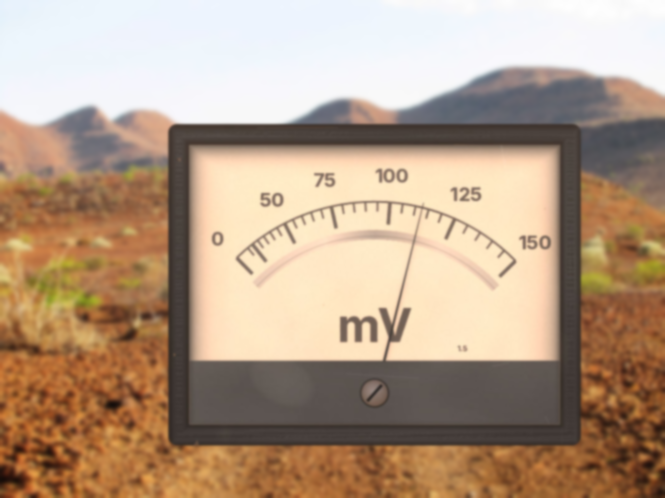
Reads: mV 112.5
